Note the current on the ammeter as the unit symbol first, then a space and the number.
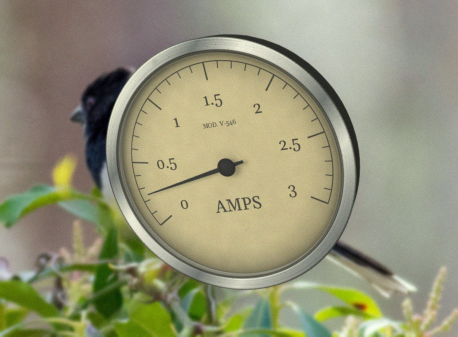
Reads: A 0.25
